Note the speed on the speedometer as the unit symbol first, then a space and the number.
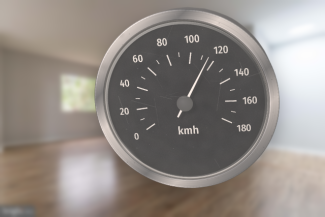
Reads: km/h 115
